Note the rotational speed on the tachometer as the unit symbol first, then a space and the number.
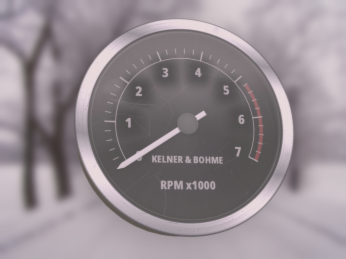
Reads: rpm 0
